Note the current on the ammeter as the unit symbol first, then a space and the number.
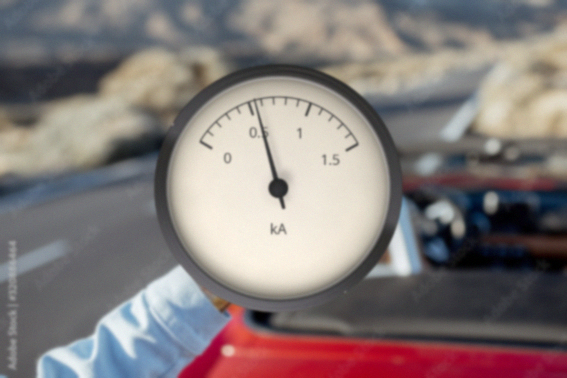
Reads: kA 0.55
